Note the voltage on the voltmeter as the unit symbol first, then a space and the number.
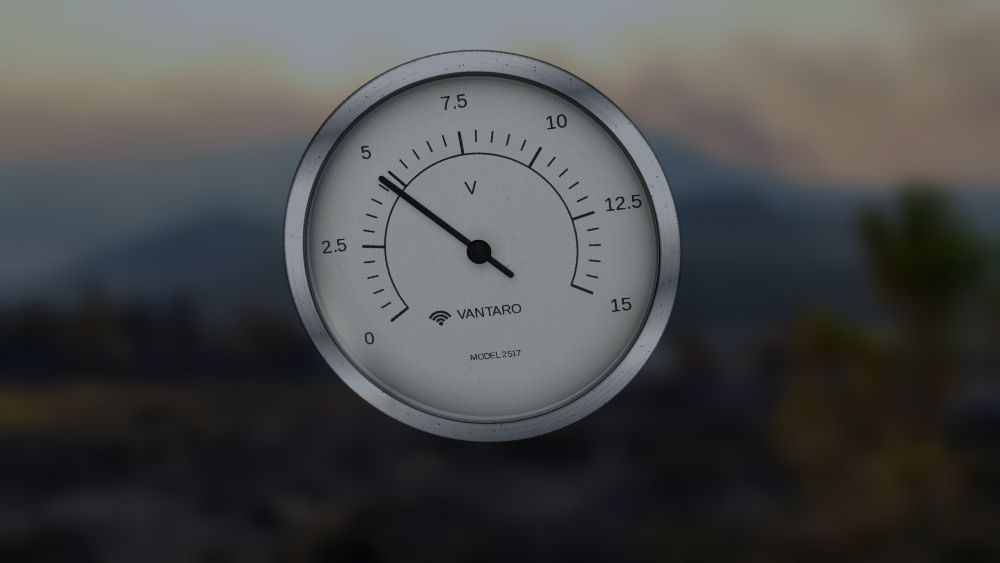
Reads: V 4.75
